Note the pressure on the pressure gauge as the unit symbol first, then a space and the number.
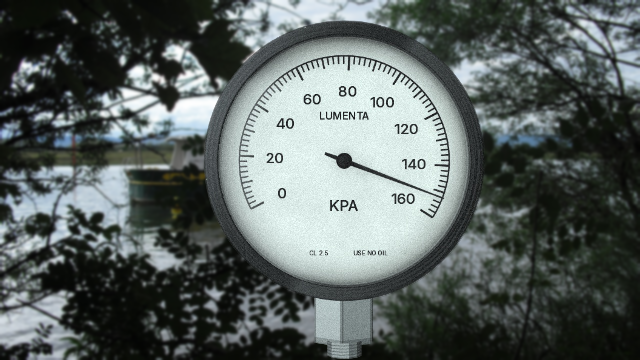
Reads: kPa 152
